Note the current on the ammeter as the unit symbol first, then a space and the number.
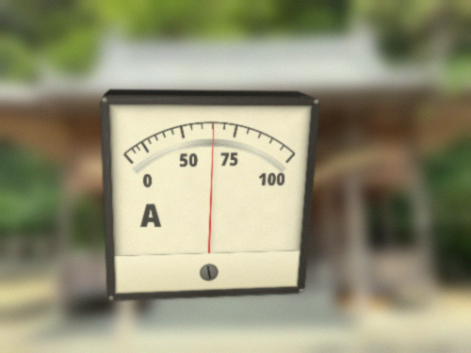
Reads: A 65
